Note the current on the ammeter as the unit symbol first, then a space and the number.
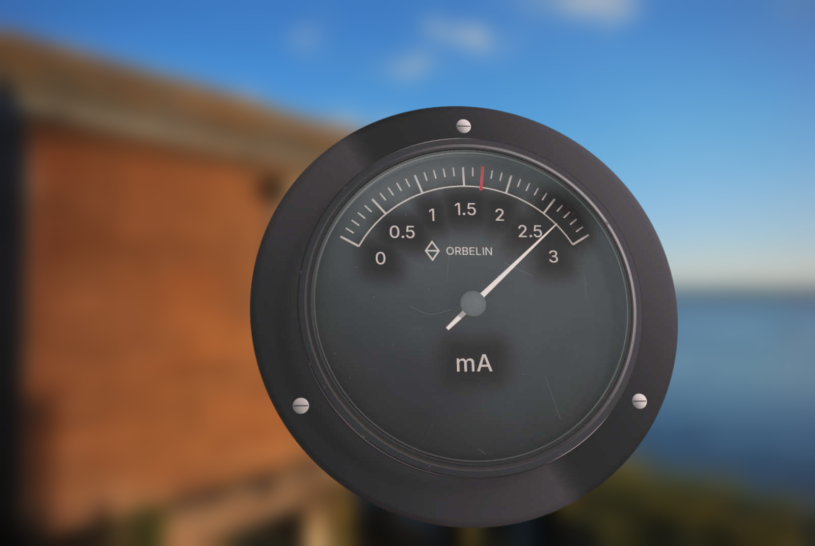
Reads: mA 2.7
